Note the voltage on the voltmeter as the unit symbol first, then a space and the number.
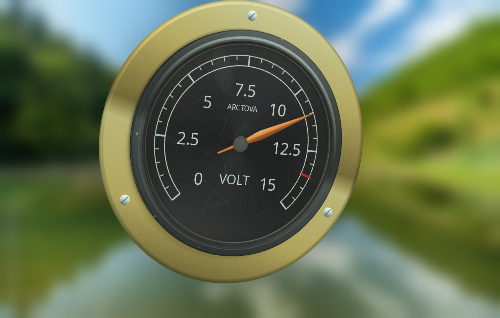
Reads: V 11
